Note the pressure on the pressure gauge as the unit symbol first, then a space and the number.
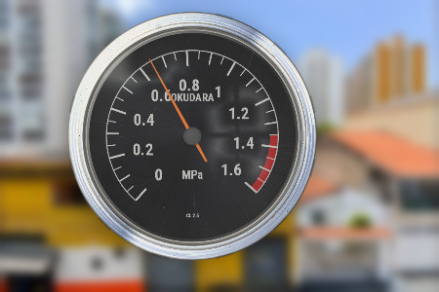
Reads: MPa 0.65
